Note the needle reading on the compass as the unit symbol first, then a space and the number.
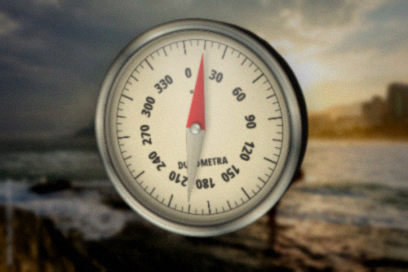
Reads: ° 15
